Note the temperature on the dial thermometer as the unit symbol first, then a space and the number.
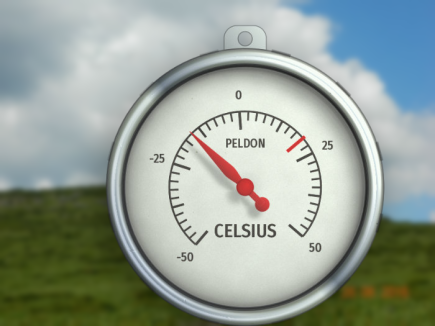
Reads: °C -15
